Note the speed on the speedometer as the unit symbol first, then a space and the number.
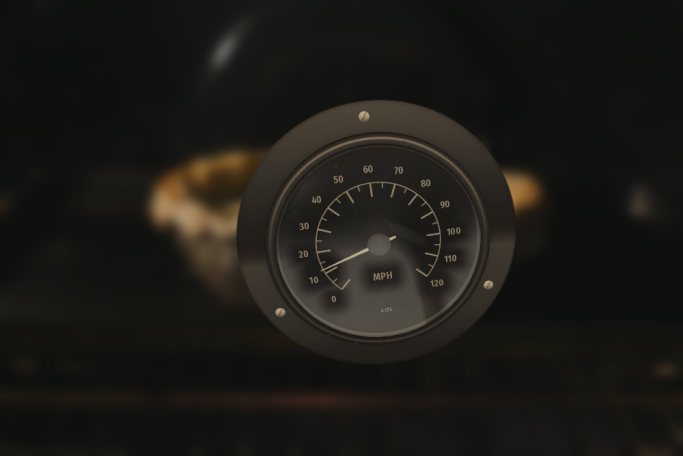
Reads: mph 12.5
